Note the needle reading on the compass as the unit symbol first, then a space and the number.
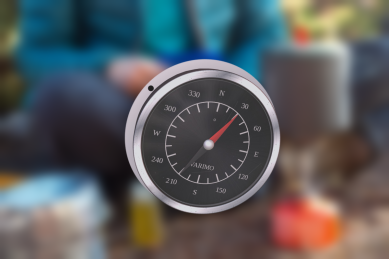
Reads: ° 30
